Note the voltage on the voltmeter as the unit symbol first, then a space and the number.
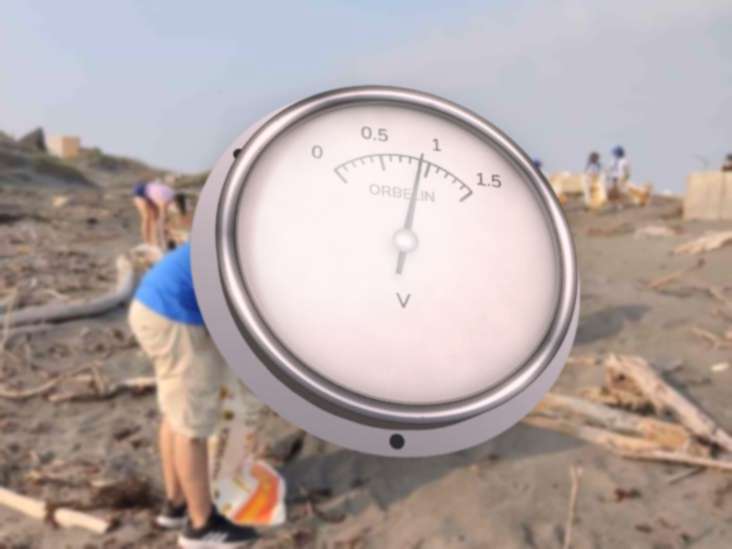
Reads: V 0.9
